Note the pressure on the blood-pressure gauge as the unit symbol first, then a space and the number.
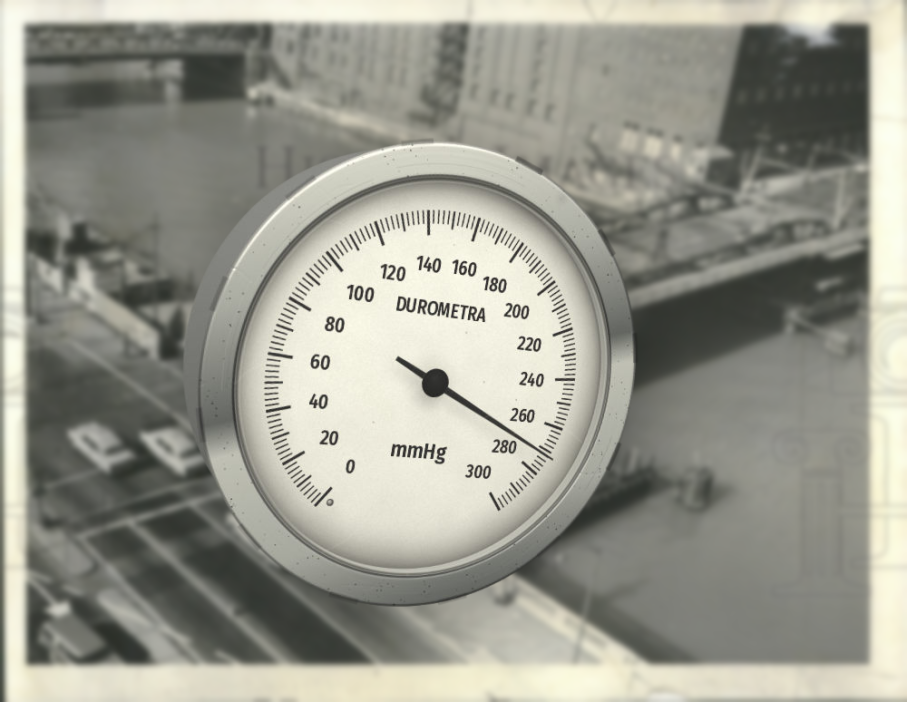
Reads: mmHg 272
